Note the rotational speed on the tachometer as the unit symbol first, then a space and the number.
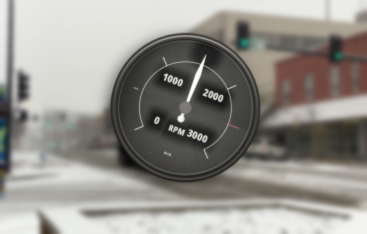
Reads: rpm 1500
